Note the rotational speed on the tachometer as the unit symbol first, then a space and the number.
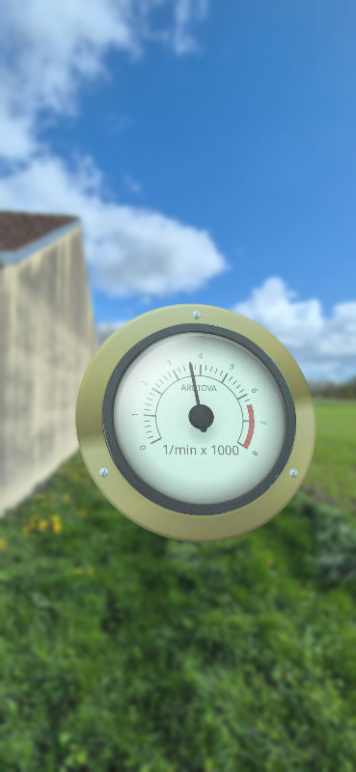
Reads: rpm 3600
